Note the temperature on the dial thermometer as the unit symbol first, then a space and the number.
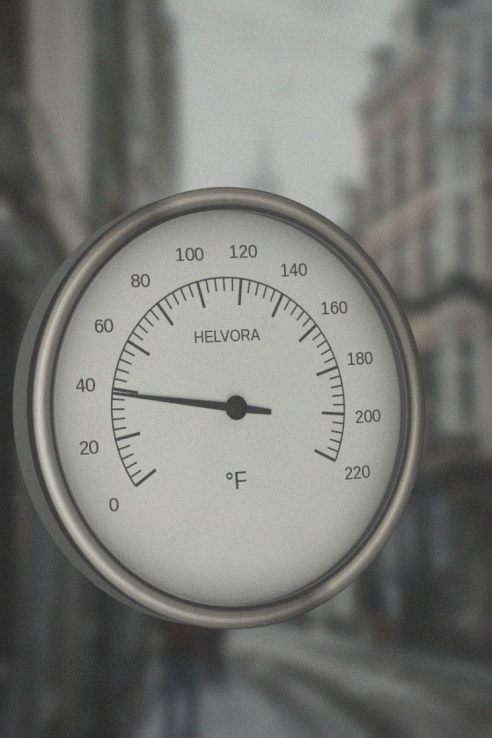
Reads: °F 38
